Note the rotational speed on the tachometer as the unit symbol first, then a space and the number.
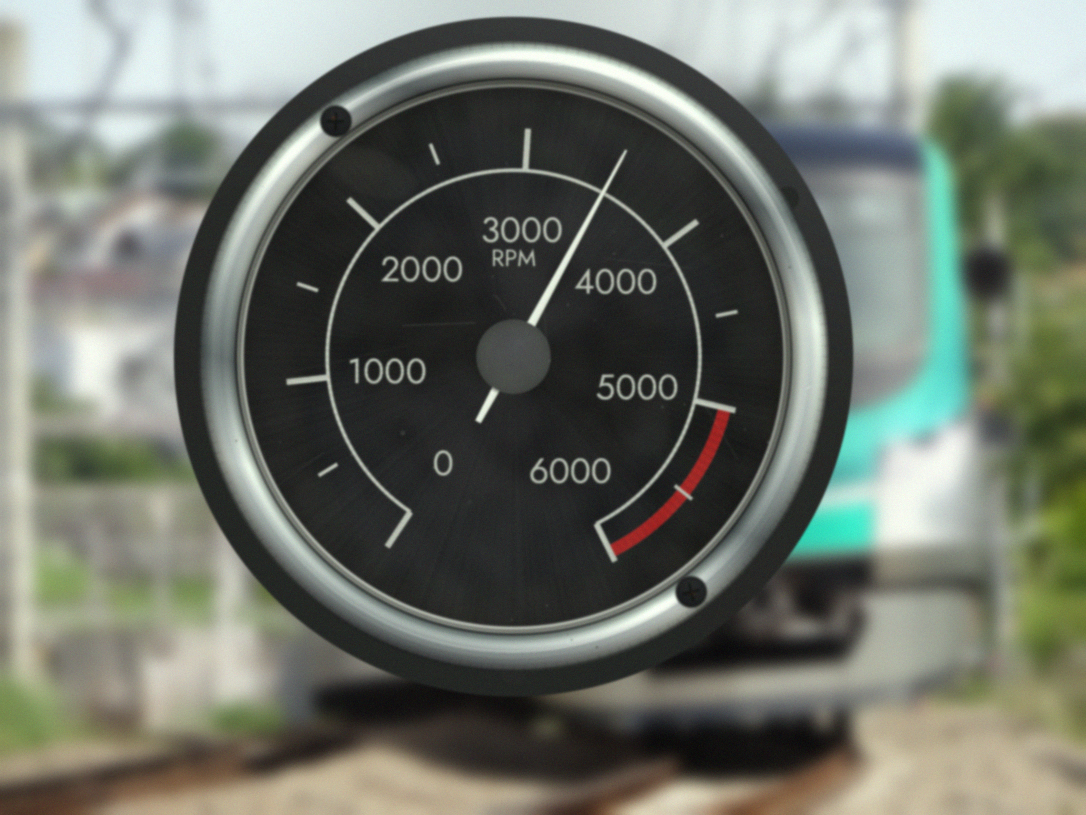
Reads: rpm 3500
